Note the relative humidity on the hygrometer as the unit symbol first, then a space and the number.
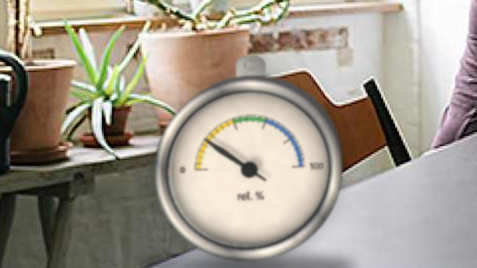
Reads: % 20
